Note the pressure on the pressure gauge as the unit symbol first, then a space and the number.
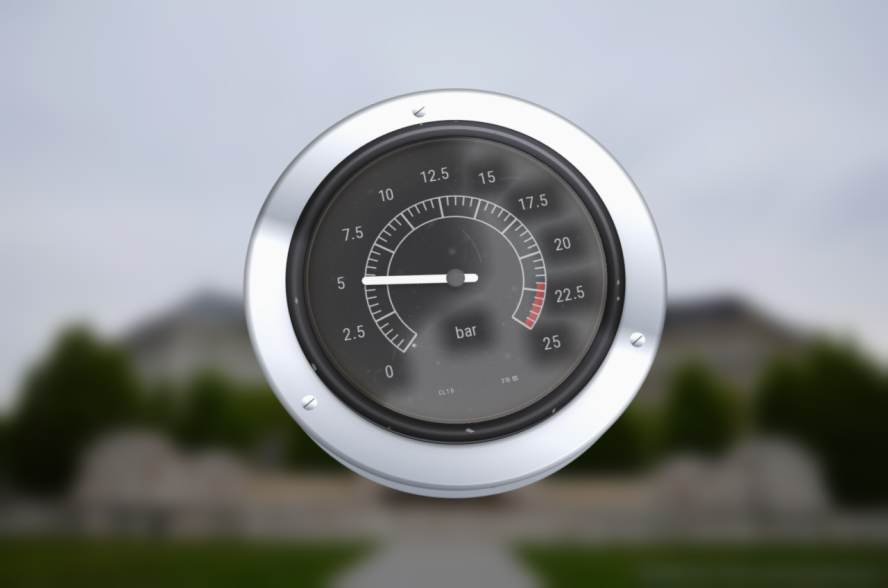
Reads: bar 5
